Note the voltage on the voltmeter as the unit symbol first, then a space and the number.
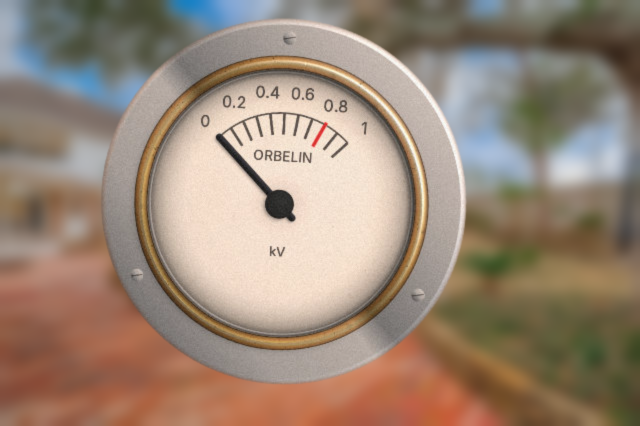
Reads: kV 0
